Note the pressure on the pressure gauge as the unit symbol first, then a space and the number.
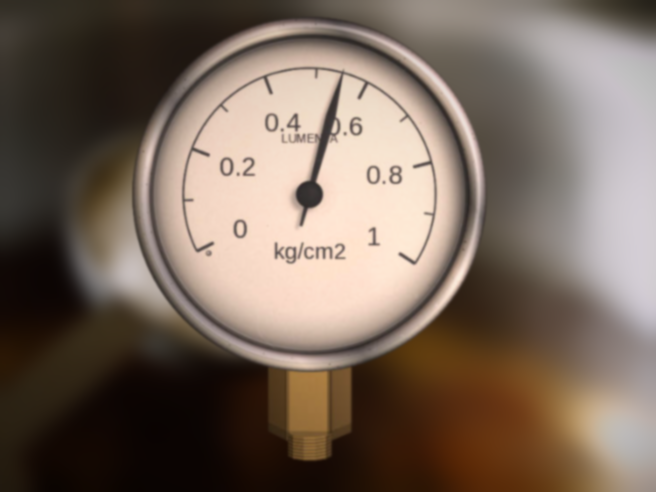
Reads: kg/cm² 0.55
